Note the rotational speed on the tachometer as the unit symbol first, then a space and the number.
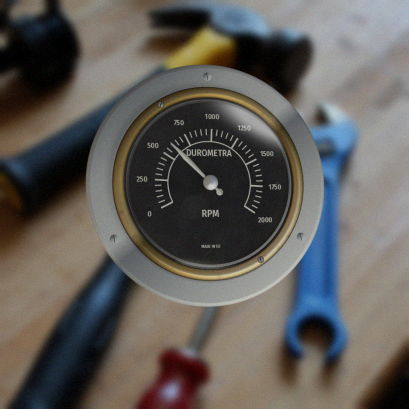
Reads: rpm 600
